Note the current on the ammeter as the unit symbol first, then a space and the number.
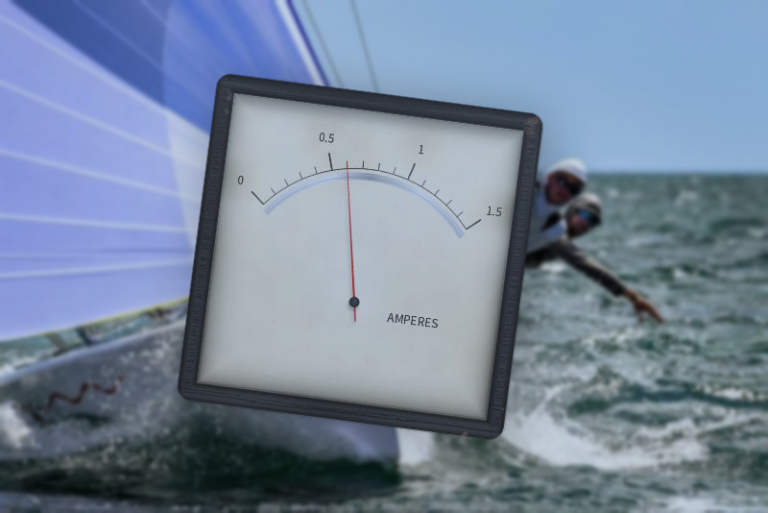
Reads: A 0.6
